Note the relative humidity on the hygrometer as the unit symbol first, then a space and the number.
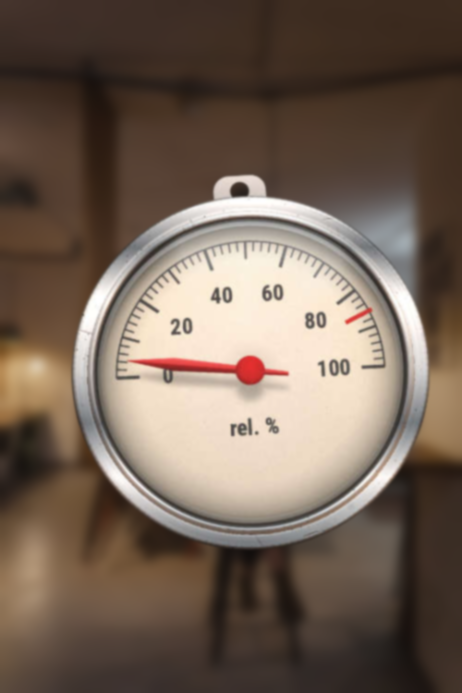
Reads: % 4
